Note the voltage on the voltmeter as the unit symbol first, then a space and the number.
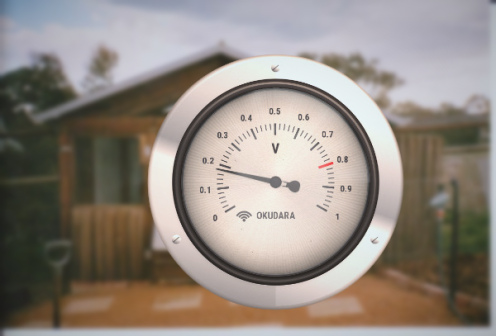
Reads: V 0.18
